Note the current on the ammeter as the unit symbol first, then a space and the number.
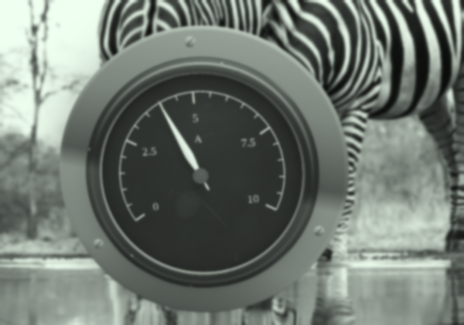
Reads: A 4
